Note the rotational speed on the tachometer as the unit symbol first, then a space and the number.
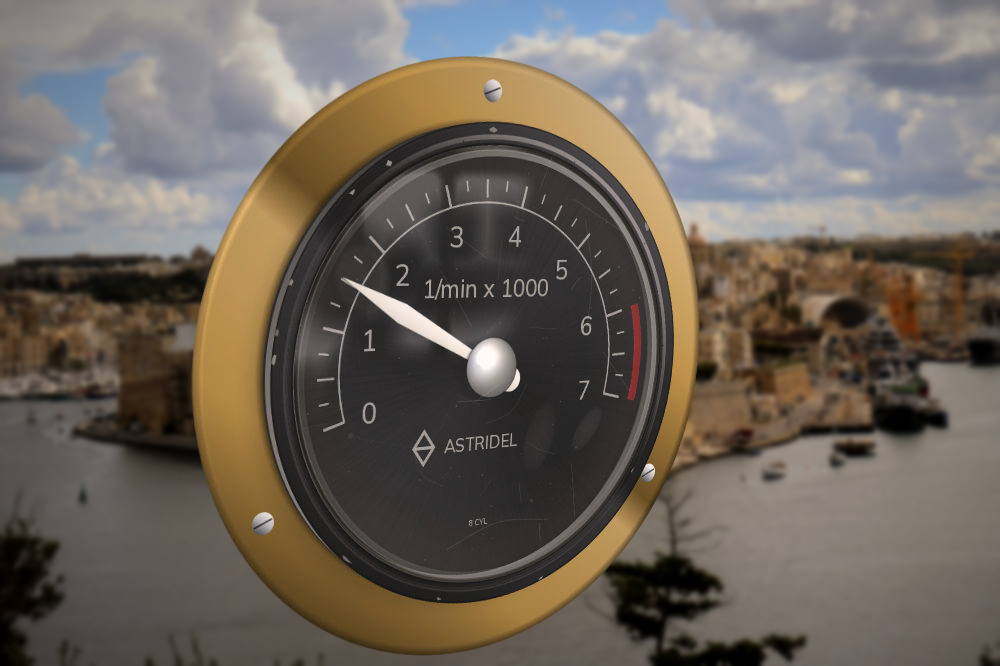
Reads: rpm 1500
